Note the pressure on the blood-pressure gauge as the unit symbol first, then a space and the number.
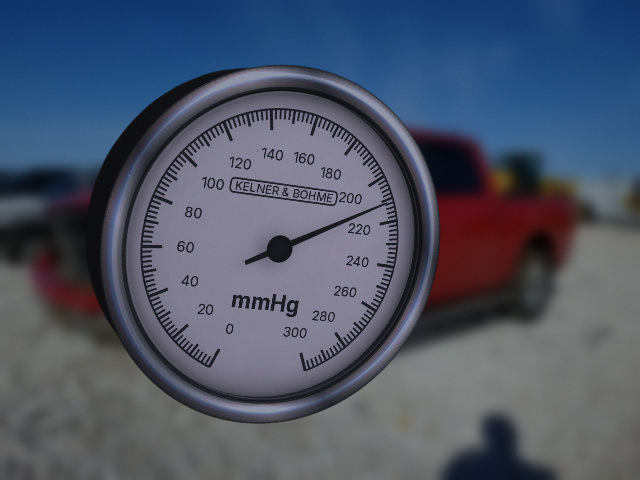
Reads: mmHg 210
